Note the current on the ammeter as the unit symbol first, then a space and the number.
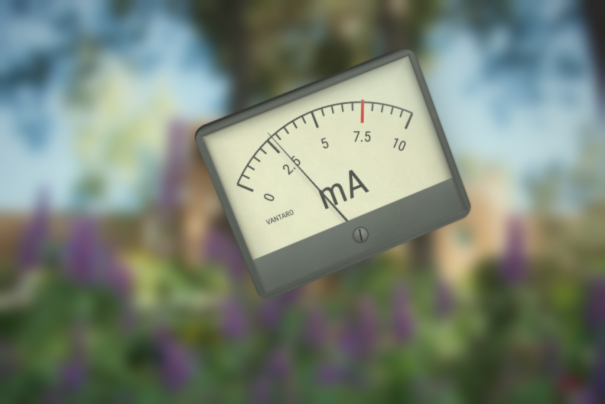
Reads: mA 2.75
